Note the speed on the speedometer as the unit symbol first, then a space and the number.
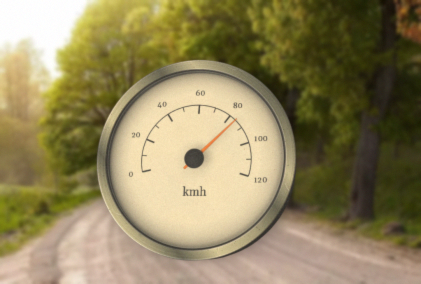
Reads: km/h 85
